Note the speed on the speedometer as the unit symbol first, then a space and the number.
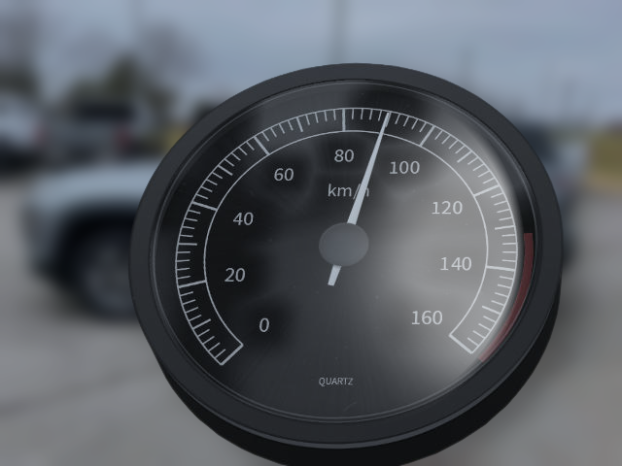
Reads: km/h 90
